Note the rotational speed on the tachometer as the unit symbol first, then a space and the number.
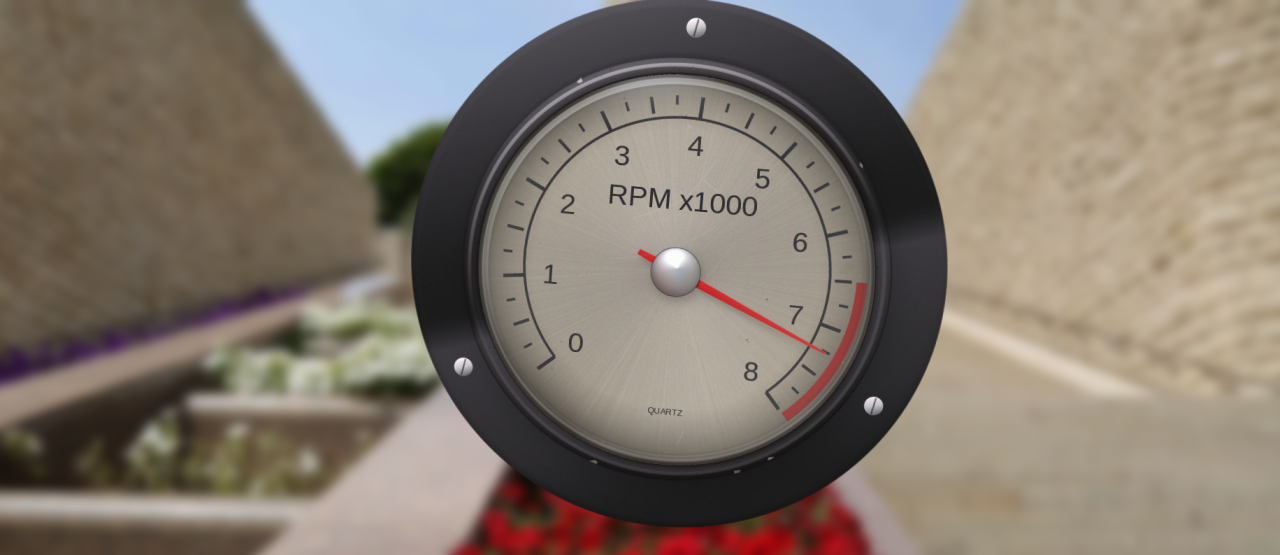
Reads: rpm 7250
